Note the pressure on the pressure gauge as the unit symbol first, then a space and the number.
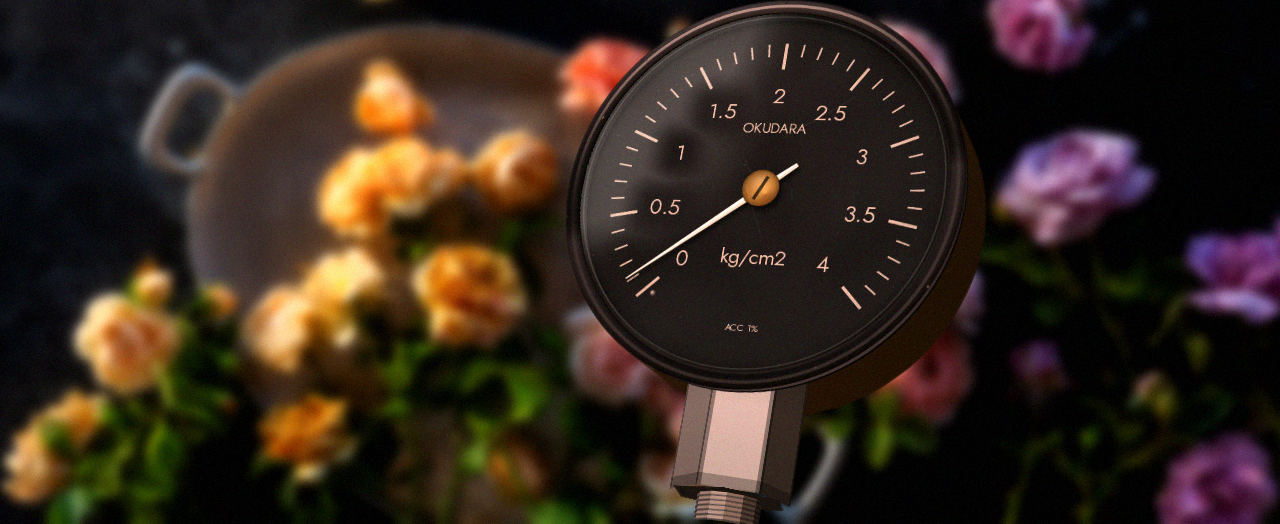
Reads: kg/cm² 0.1
